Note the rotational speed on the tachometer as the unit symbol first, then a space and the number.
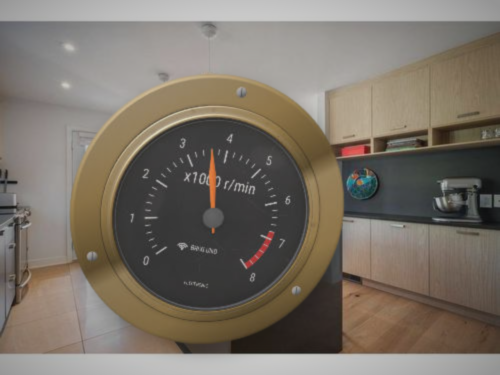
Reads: rpm 3600
